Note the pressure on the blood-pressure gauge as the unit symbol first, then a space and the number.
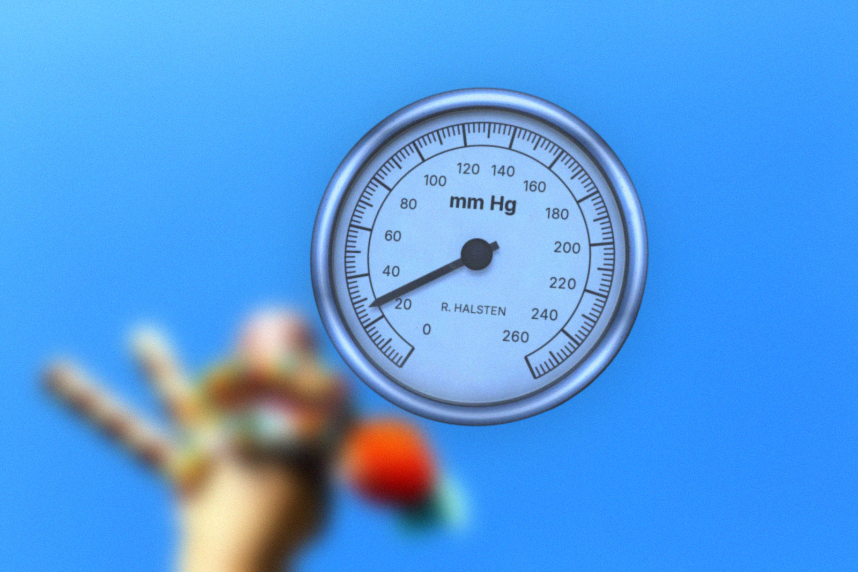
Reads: mmHg 26
